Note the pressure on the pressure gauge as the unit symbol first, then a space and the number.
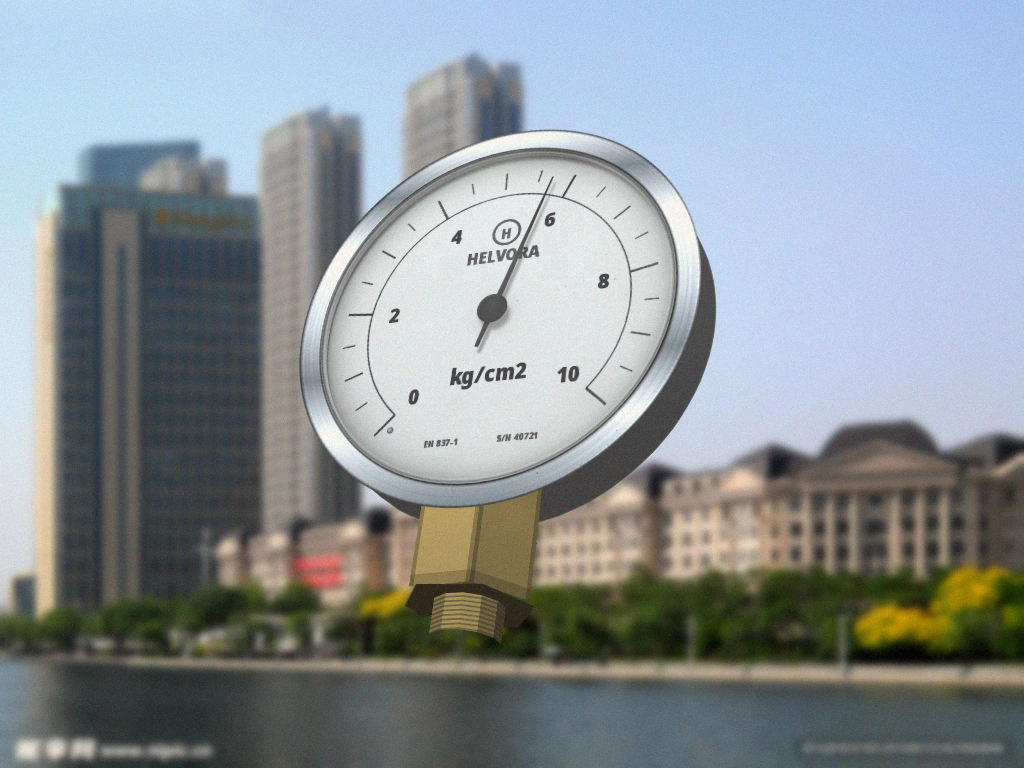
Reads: kg/cm² 5.75
